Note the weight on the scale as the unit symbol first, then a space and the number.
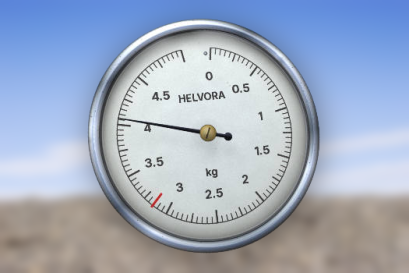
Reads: kg 4.05
